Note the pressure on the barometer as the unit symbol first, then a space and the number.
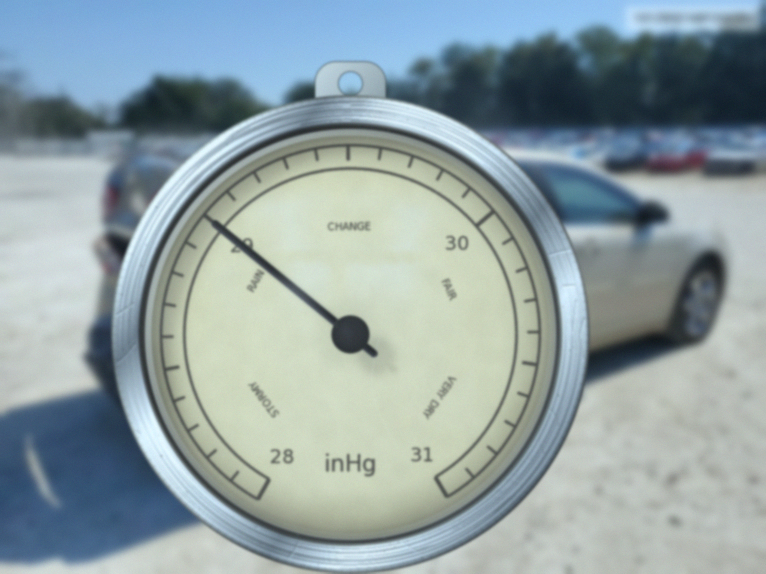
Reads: inHg 29
